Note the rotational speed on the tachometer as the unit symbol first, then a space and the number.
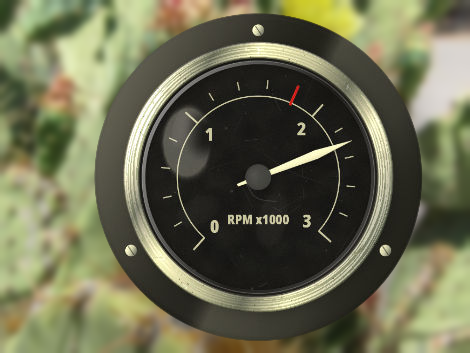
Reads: rpm 2300
